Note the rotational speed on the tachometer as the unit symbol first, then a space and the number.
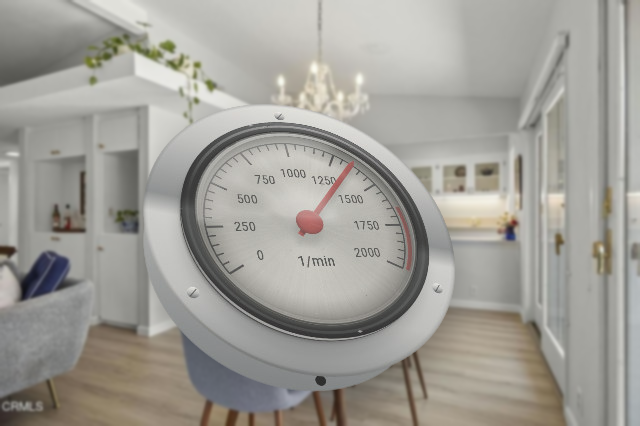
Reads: rpm 1350
